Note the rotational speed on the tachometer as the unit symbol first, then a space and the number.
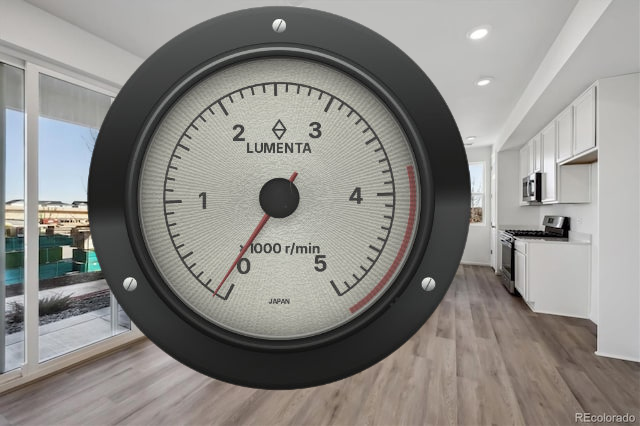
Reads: rpm 100
